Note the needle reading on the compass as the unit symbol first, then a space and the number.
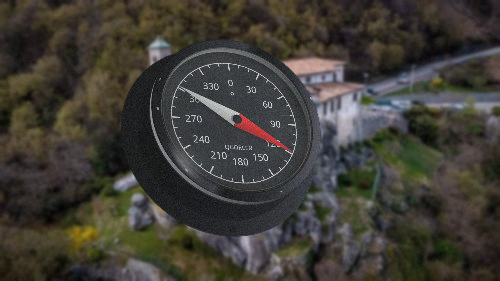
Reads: ° 120
